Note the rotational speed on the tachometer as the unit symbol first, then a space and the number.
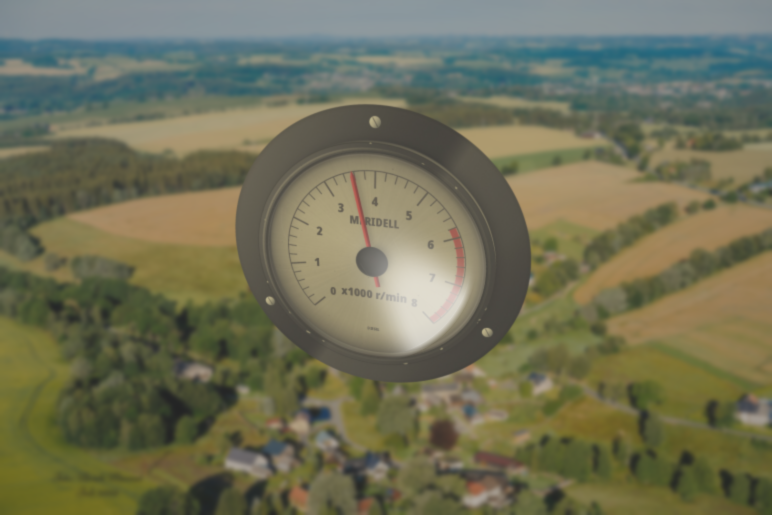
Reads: rpm 3600
